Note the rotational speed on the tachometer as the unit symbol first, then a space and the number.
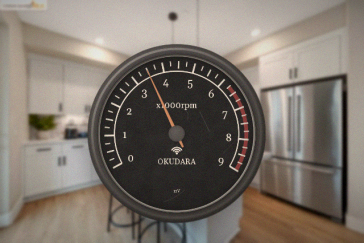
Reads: rpm 3500
